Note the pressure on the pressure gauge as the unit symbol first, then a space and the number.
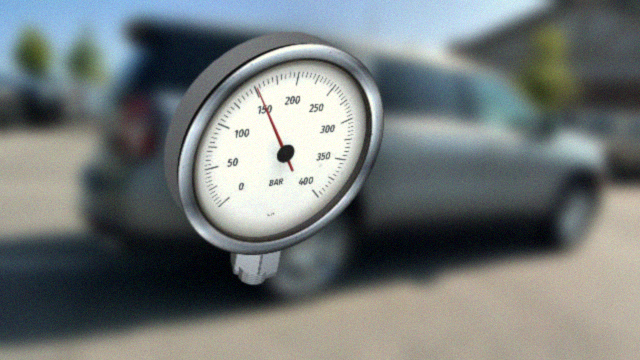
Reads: bar 150
